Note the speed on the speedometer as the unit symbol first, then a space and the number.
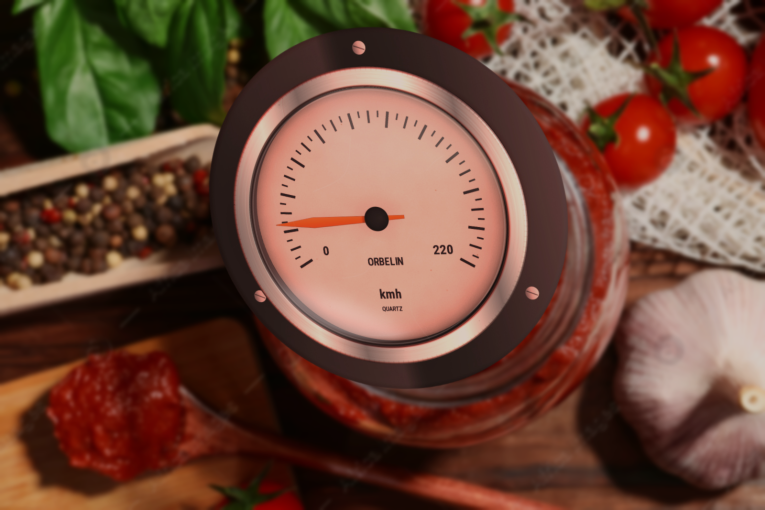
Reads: km/h 25
